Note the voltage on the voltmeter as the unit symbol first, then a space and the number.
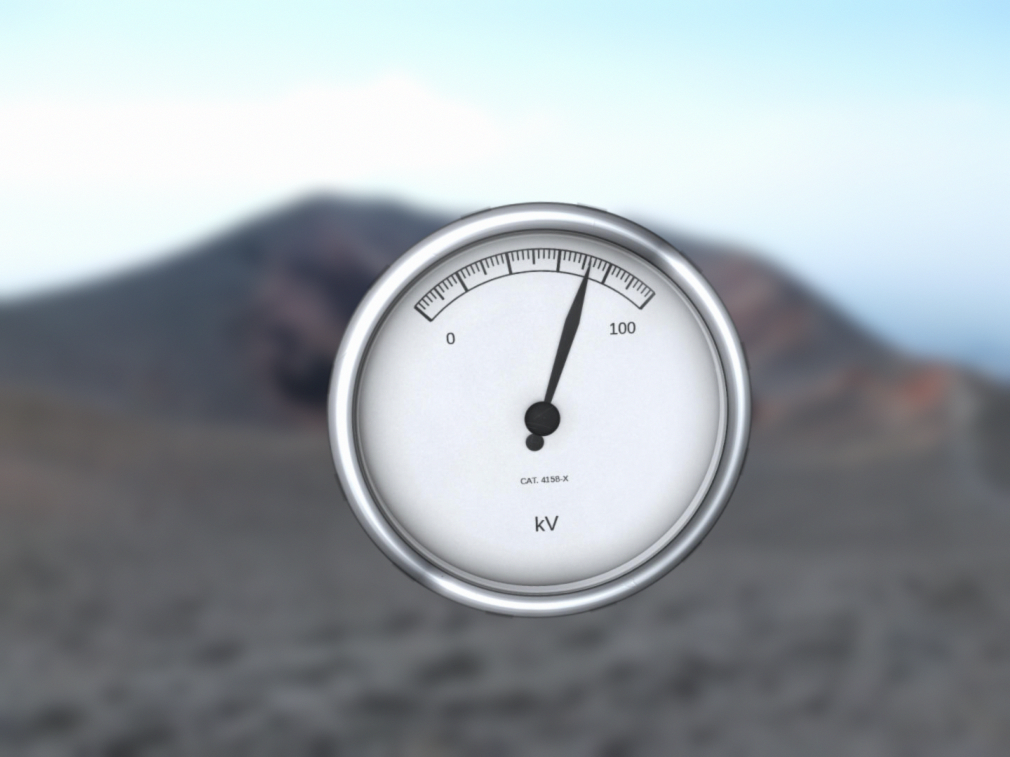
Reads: kV 72
